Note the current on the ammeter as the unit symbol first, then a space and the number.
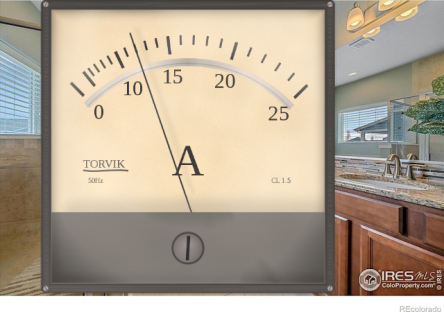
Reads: A 12
